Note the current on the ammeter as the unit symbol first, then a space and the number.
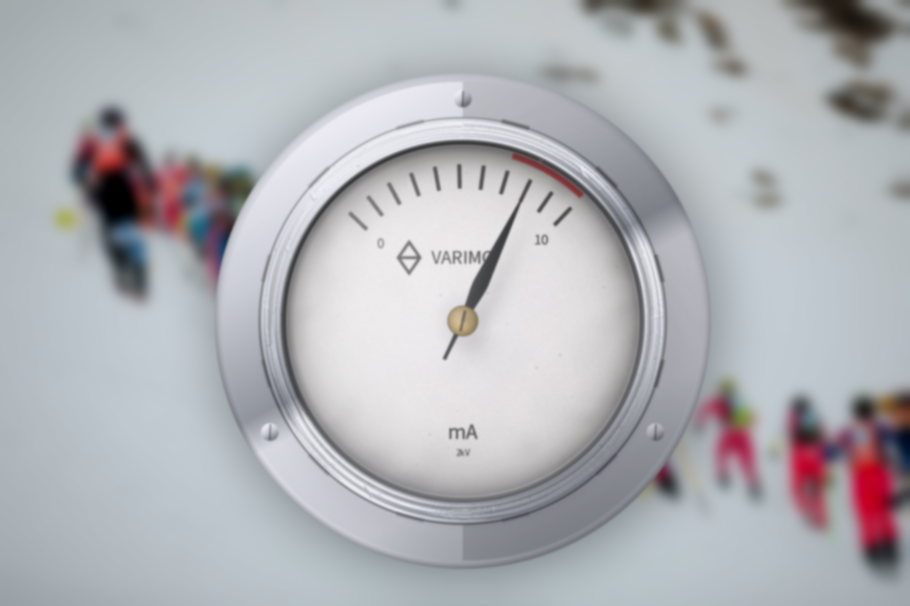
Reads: mA 8
